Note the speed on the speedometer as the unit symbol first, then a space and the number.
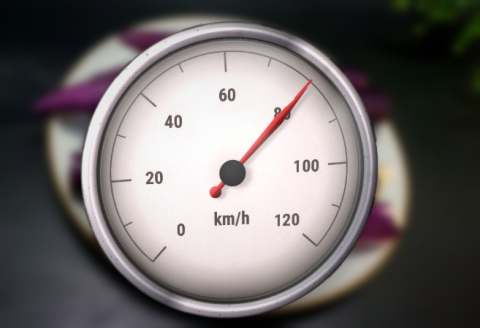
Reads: km/h 80
